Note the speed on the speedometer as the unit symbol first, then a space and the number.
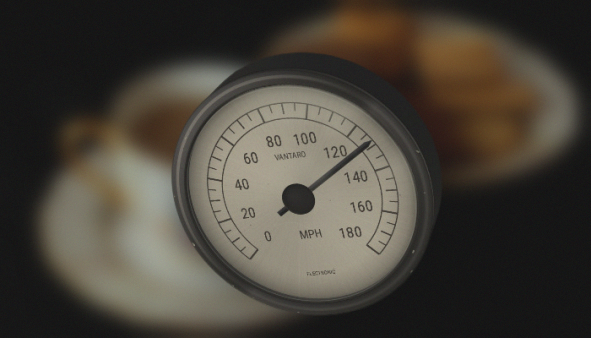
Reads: mph 127.5
